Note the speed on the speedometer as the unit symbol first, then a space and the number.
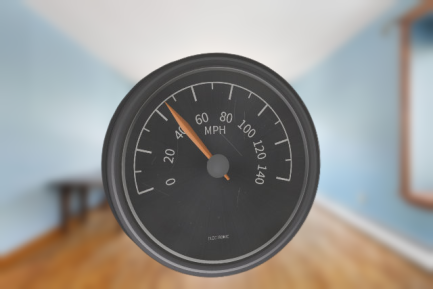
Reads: mph 45
